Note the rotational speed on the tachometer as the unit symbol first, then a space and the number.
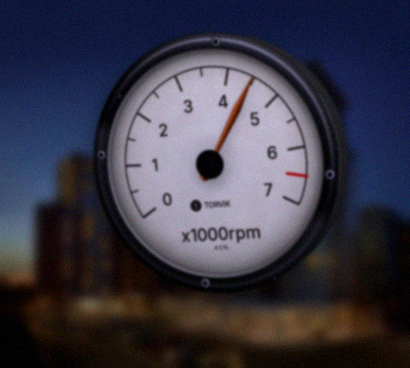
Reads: rpm 4500
